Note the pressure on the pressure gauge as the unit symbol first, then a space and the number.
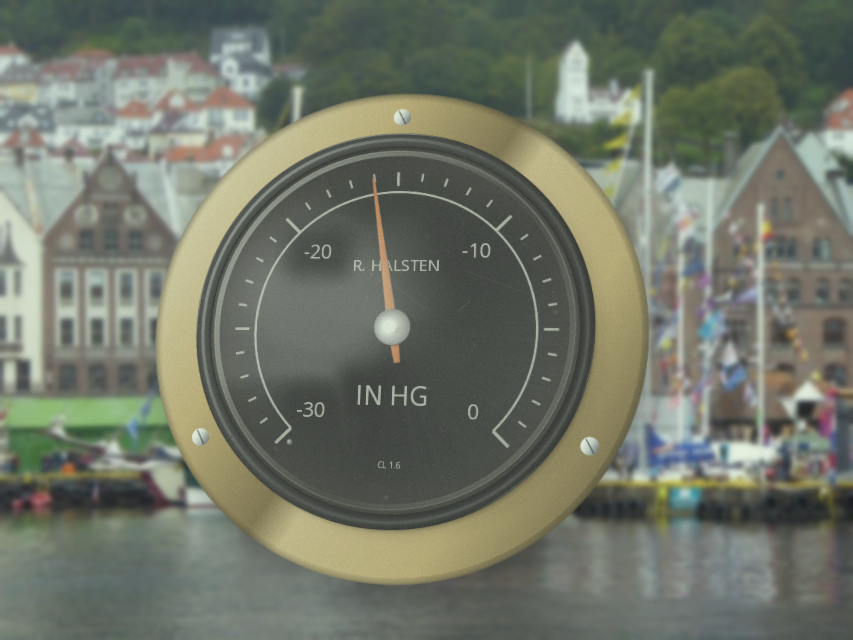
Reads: inHg -16
